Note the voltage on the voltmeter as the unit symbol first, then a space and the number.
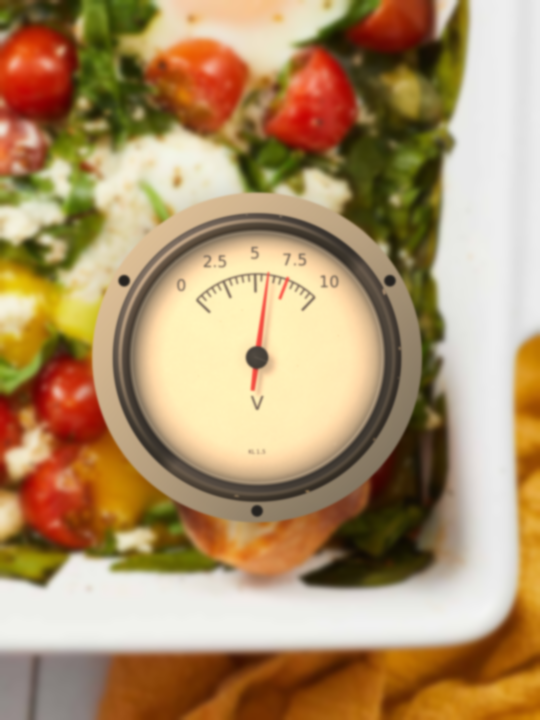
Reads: V 6
